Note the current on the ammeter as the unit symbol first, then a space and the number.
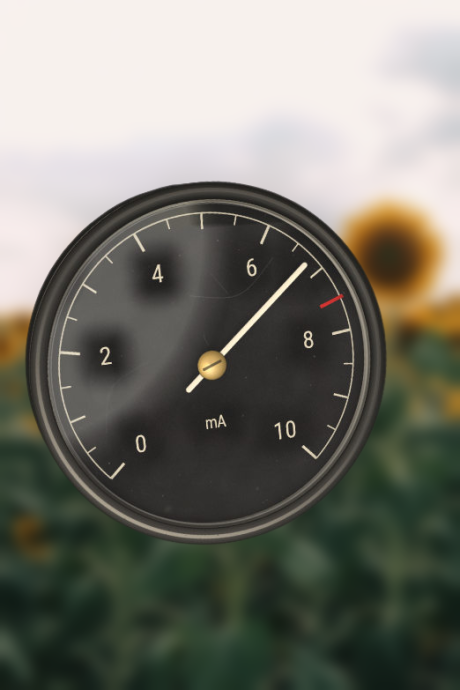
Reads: mA 6.75
